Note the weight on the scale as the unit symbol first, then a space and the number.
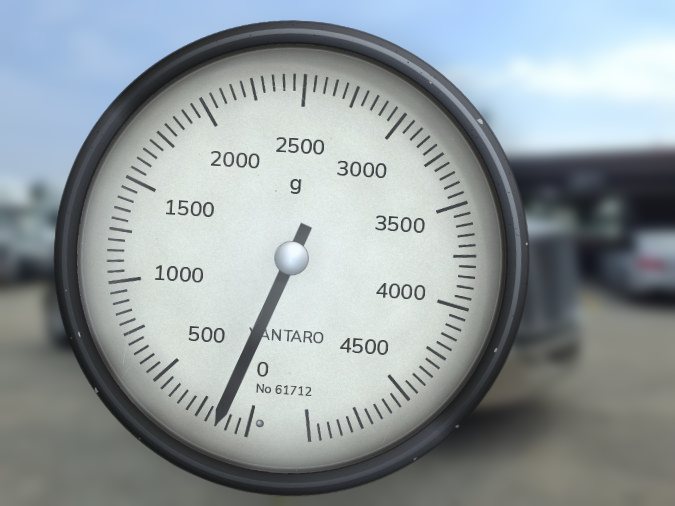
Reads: g 150
